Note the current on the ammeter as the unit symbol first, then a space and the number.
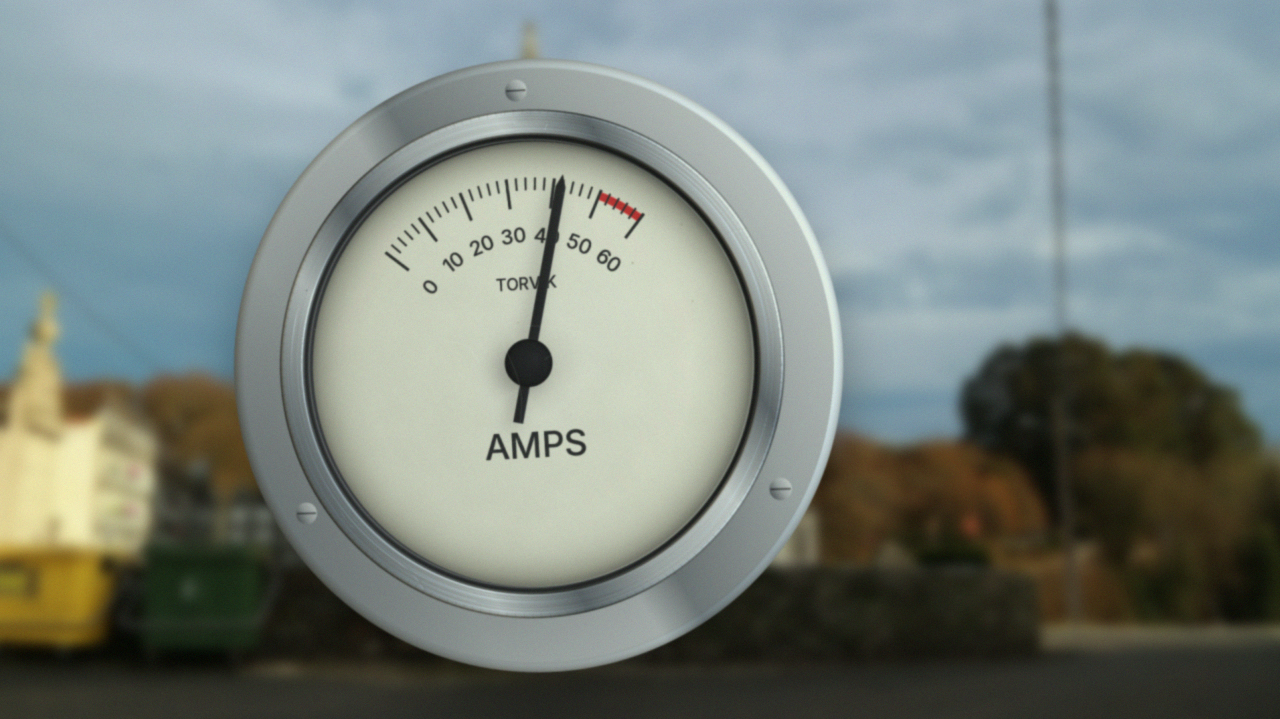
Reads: A 42
